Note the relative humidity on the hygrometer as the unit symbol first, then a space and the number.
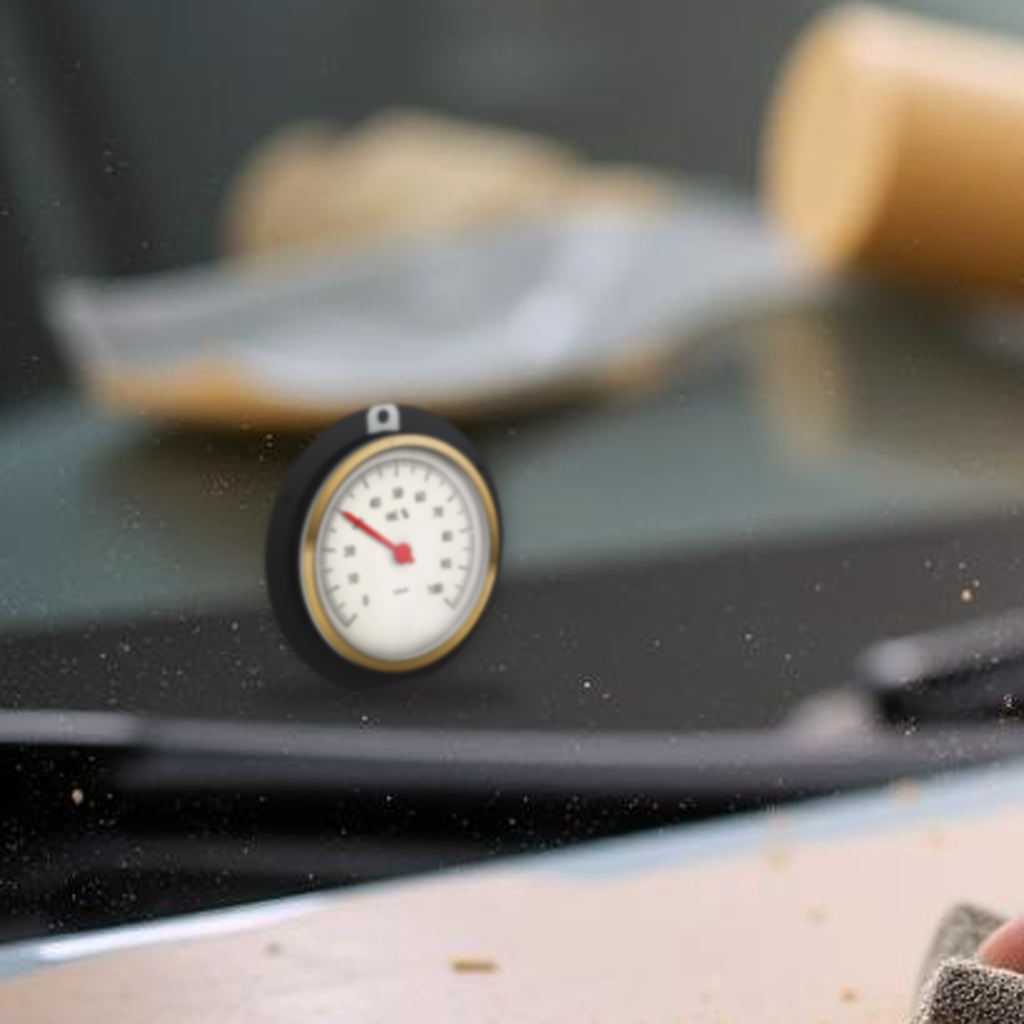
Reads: % 30
